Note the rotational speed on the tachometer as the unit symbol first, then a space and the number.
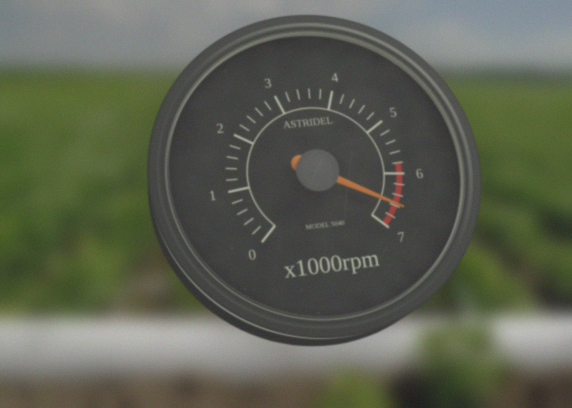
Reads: rpm 6600
